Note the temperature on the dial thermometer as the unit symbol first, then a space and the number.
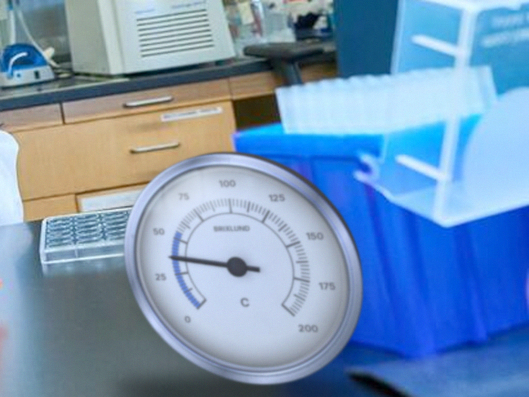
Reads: °C 37.5
